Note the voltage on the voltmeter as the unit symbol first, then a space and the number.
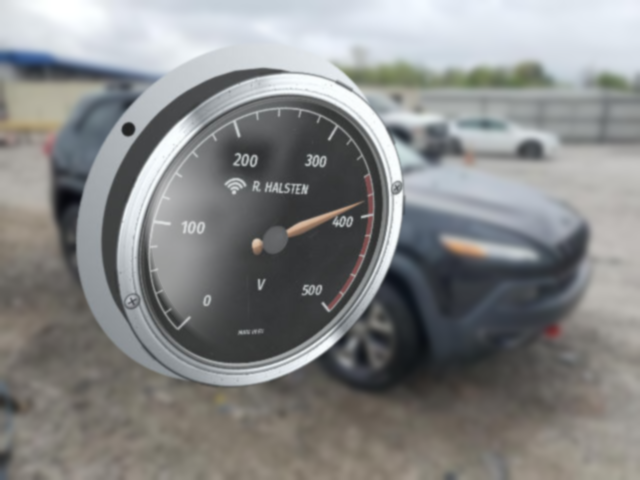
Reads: V 380
